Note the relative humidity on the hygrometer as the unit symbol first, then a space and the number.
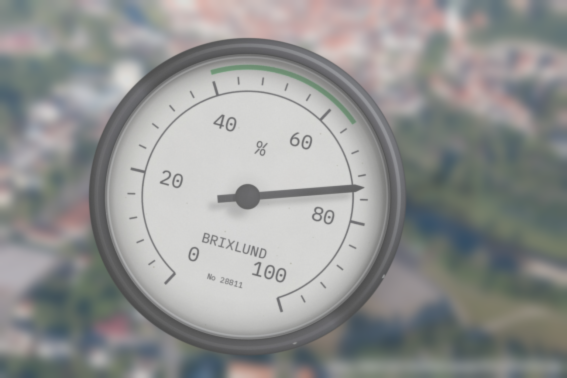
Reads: % 74
